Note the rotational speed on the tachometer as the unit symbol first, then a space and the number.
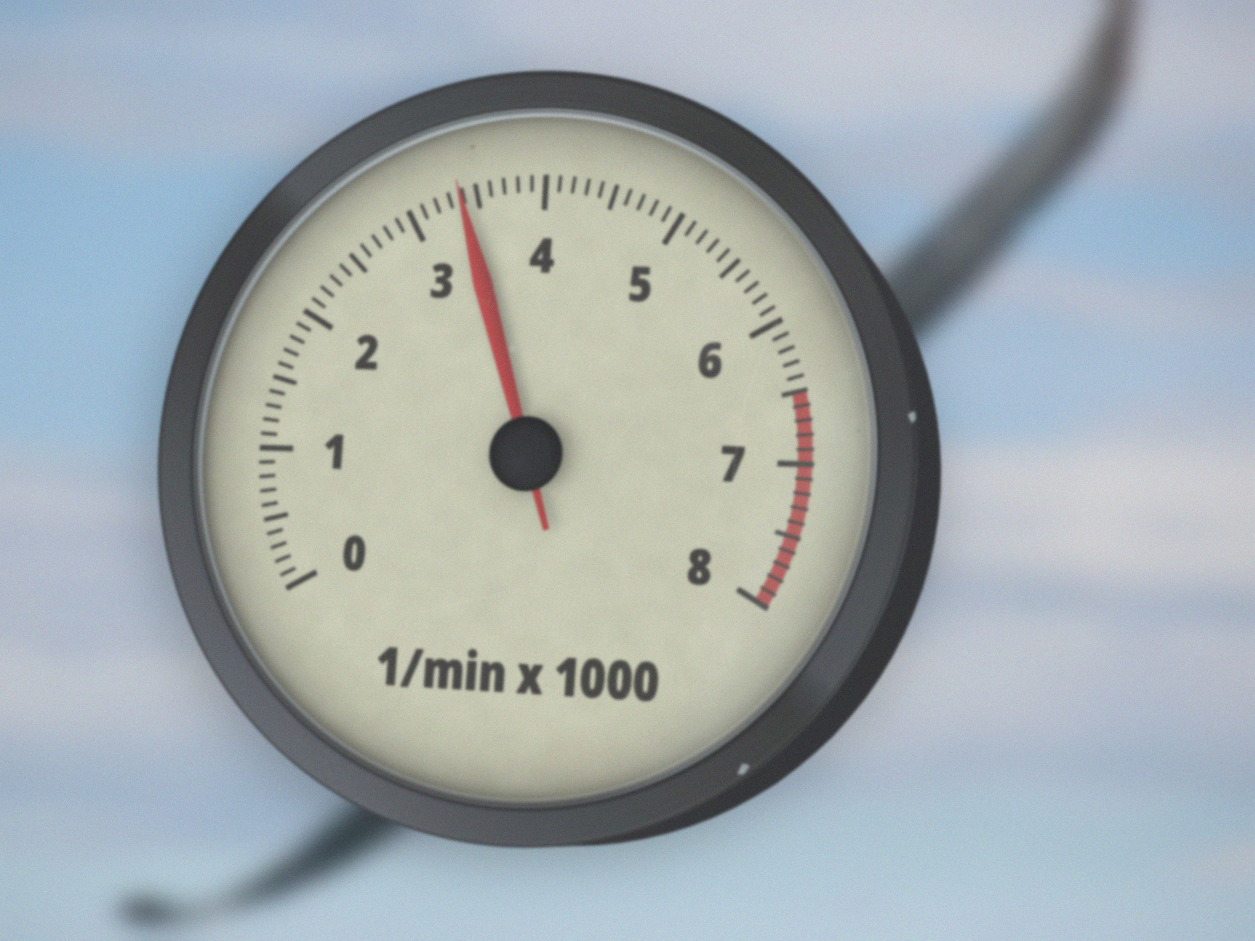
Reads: rpm 3400
